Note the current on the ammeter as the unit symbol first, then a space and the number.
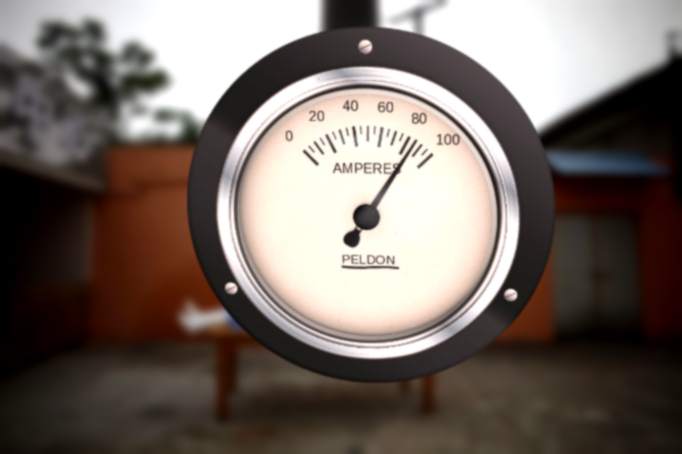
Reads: A 85
